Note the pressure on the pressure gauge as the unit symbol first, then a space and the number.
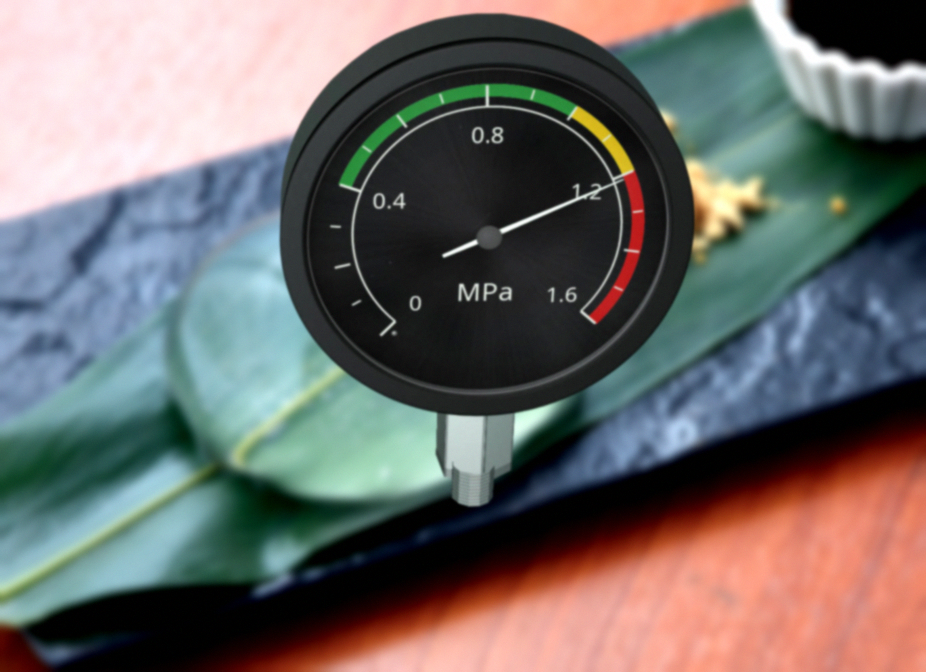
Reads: MPa 1.2
